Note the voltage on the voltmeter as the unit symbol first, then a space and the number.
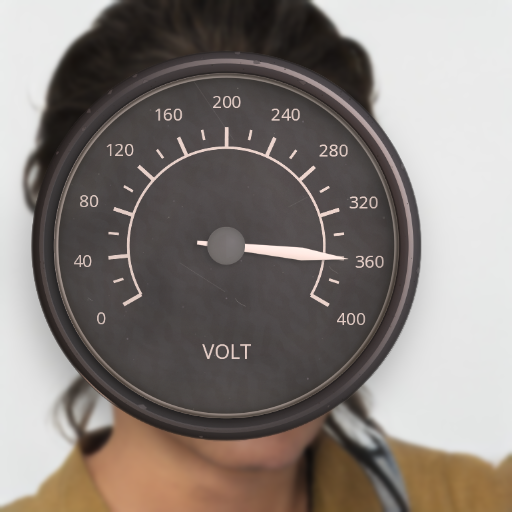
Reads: V 360
